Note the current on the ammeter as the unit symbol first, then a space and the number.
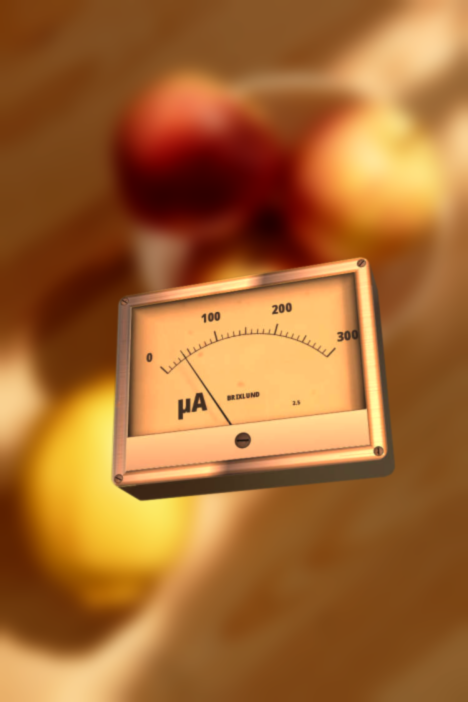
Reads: µA 40
